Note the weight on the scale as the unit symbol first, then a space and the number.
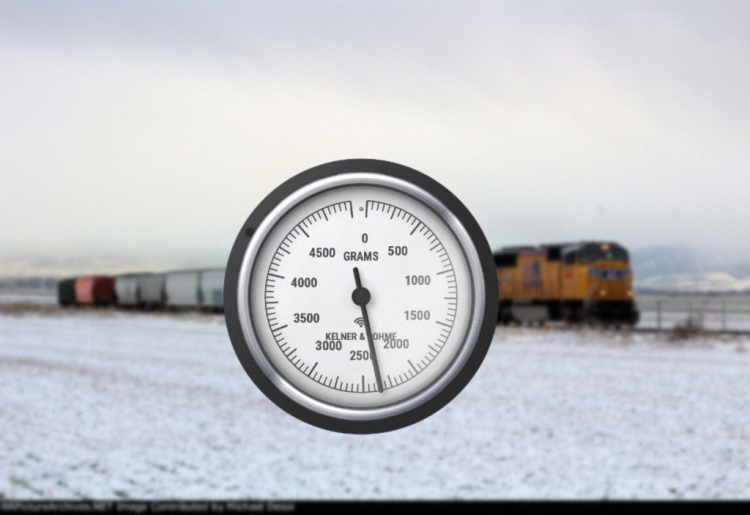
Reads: g 2350
